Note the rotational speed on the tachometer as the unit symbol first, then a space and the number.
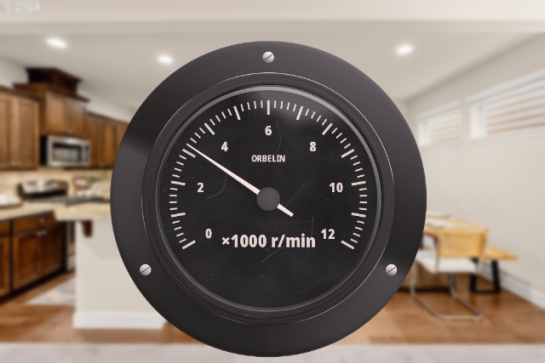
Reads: rpm 3200
